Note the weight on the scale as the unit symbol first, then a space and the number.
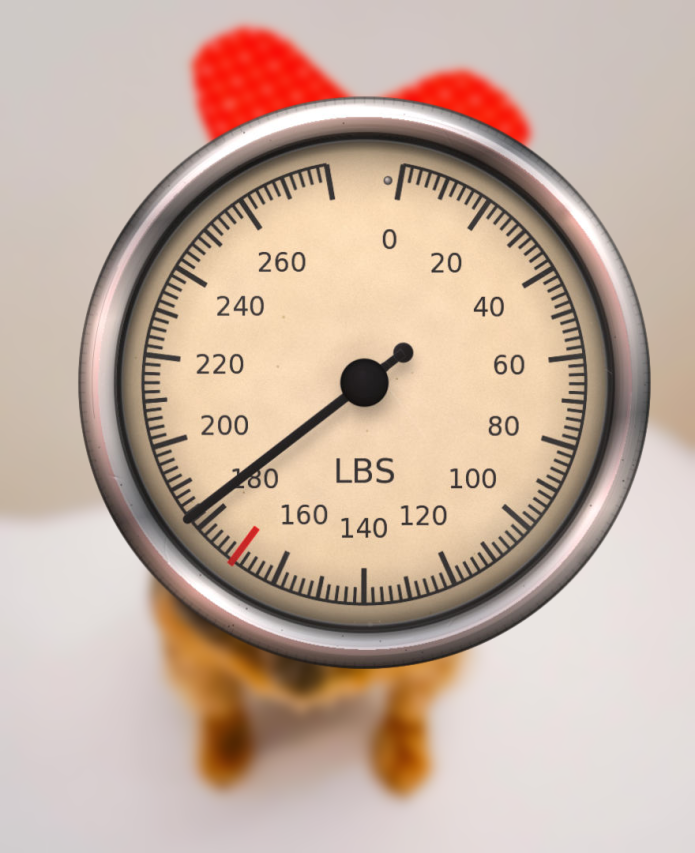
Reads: lb 183
